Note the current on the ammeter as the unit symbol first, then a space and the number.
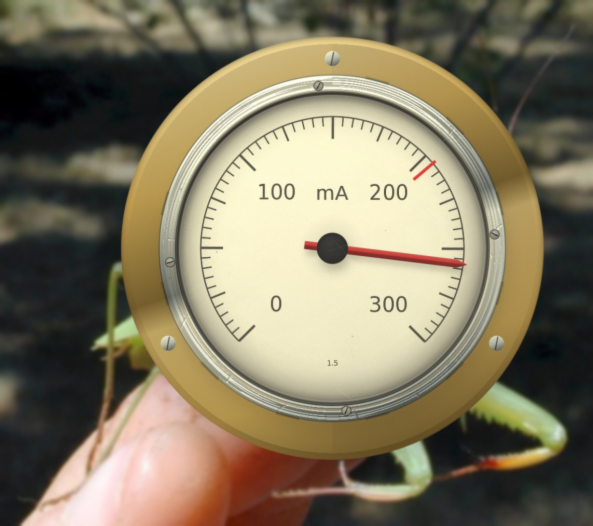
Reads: mA 257.5
